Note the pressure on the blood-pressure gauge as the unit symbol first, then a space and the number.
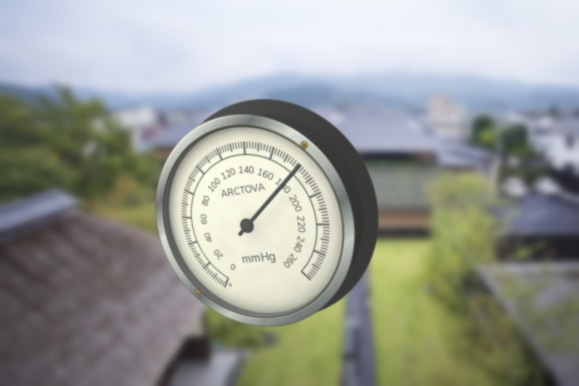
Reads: mmHg 180
